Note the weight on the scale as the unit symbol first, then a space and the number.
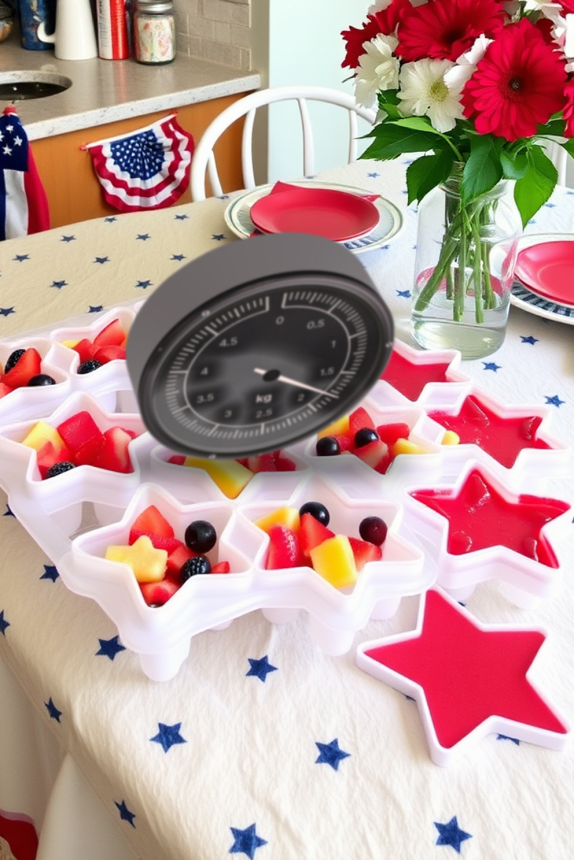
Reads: kg 1.75
